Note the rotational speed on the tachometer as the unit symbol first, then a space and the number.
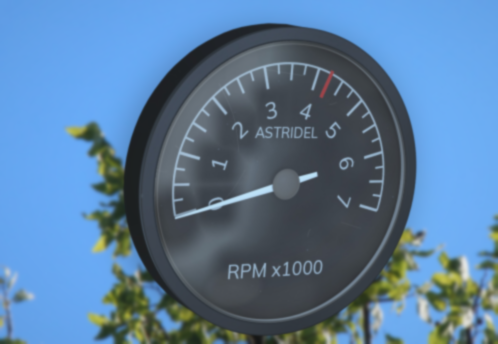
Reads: rpm 0
